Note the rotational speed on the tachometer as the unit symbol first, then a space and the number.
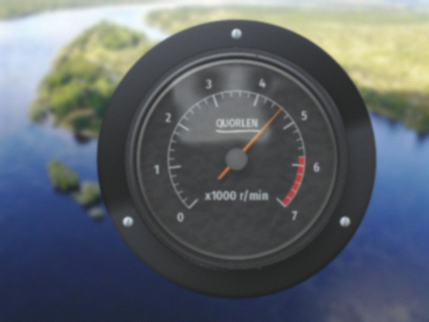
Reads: rpm 4600
